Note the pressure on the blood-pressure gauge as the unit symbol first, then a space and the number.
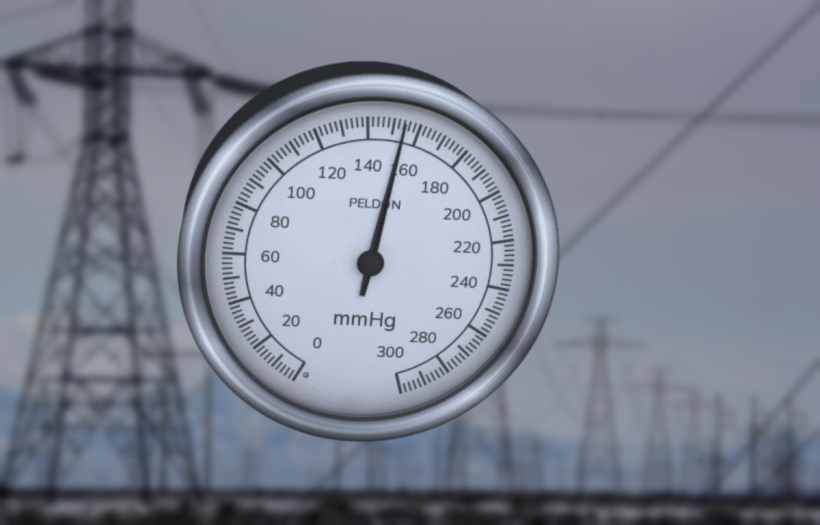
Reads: mmHg 154
